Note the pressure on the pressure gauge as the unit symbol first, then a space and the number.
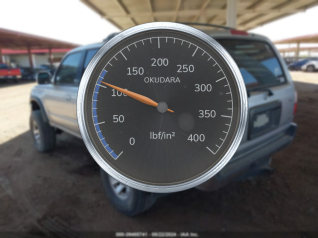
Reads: psi 105
